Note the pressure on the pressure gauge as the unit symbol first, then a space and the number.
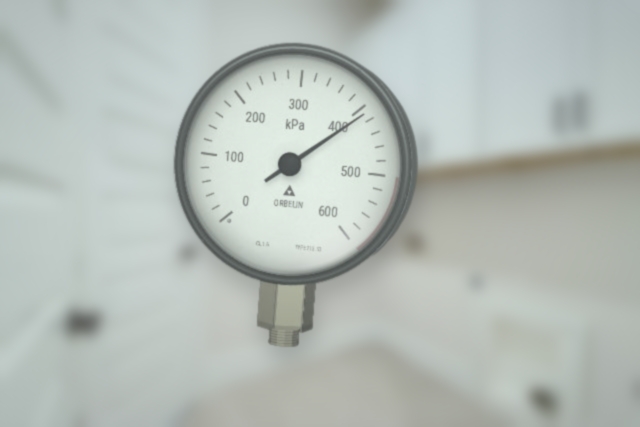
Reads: kPa 410
